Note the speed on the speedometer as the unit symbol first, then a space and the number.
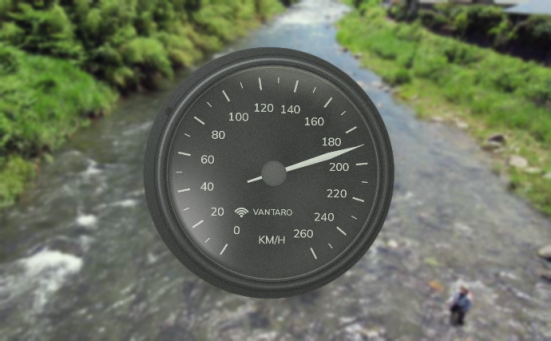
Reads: km/h 190
